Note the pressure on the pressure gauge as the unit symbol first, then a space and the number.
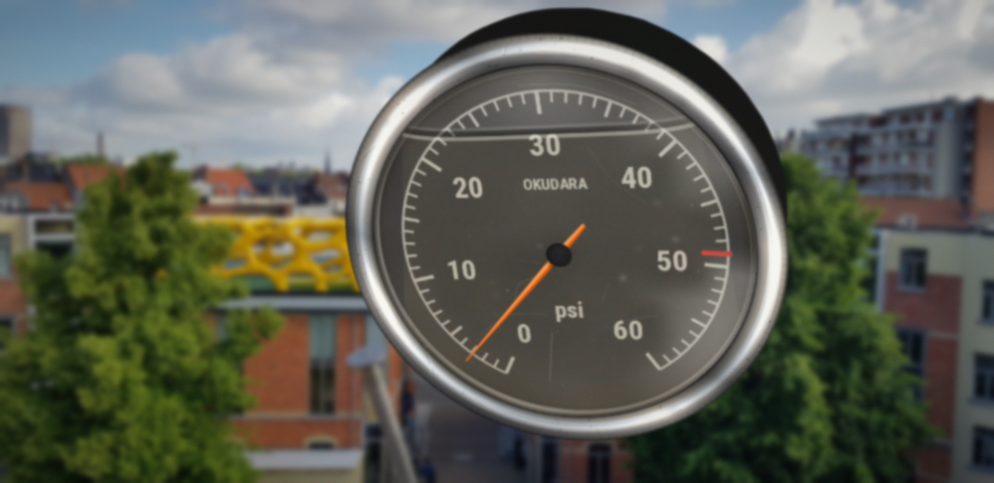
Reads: psi 3
